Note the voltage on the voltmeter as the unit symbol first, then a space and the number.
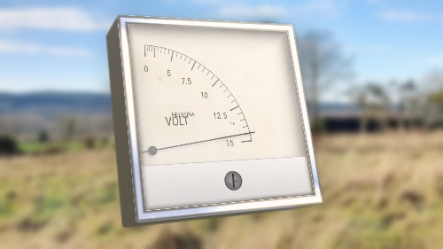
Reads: V 14.5
